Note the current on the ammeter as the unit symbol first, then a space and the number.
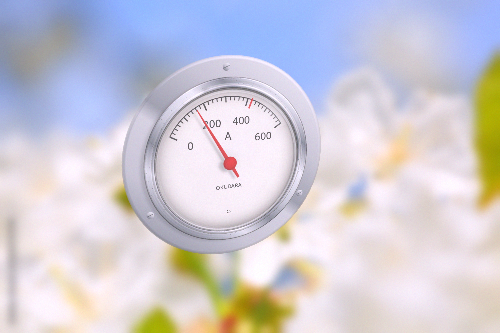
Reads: A 160
